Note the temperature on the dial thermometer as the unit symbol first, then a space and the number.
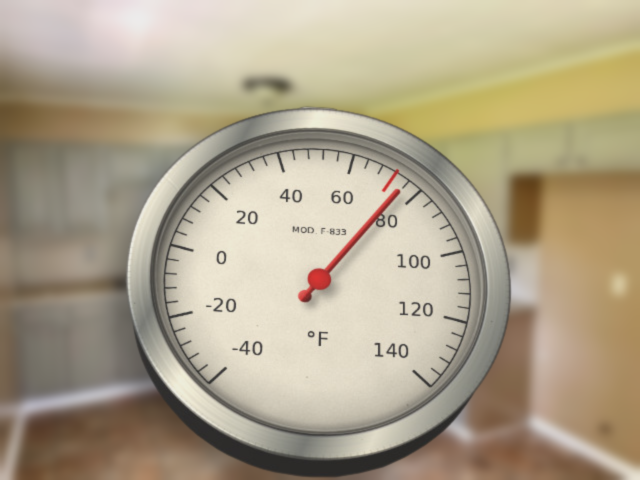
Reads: °F 76
